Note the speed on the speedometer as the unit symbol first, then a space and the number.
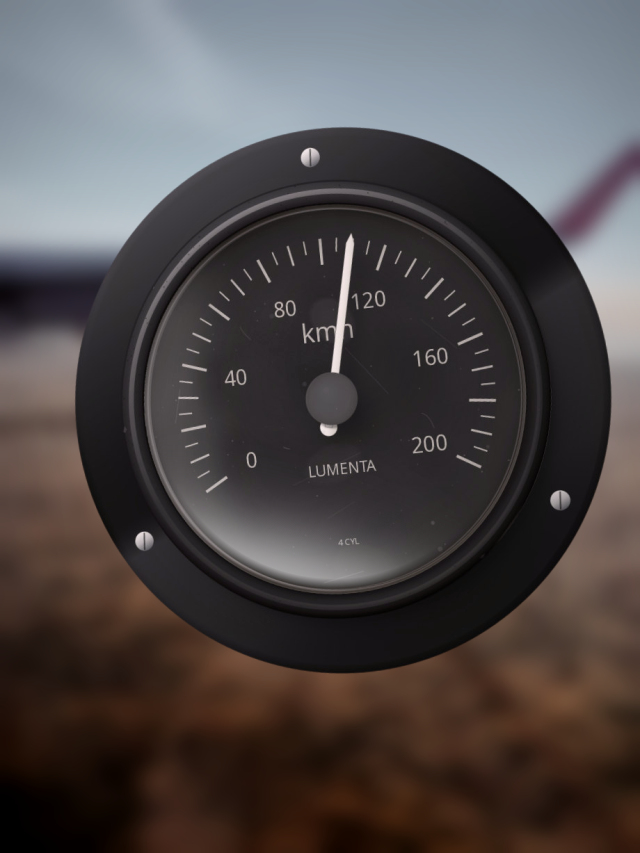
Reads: km/h 110
